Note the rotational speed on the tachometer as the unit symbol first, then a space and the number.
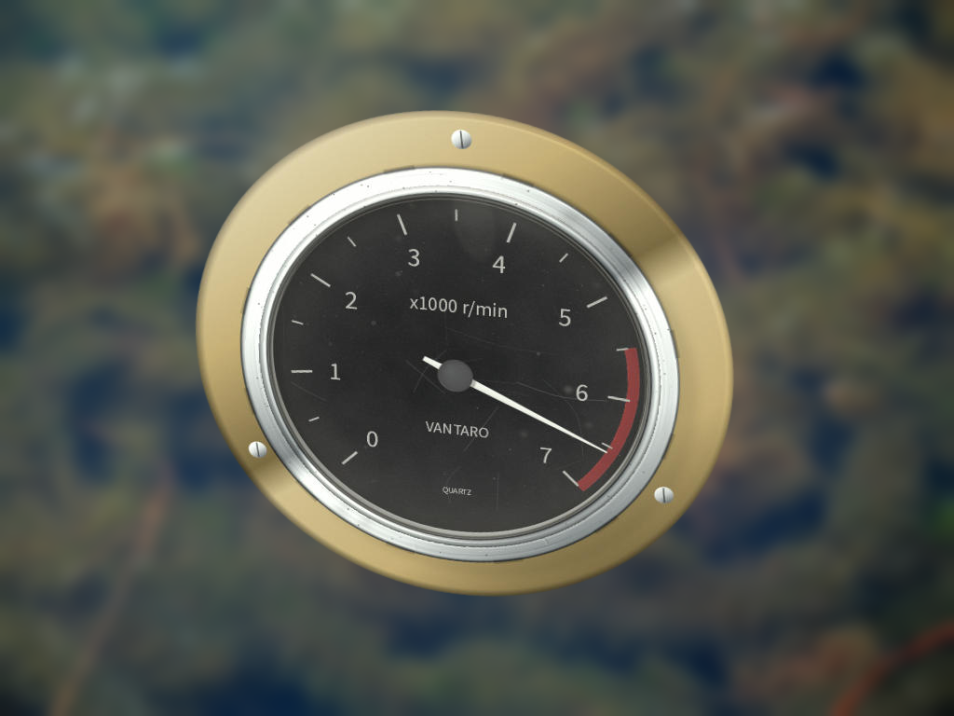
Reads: rpm 6500
